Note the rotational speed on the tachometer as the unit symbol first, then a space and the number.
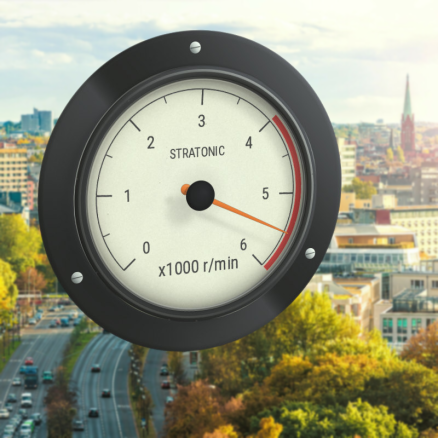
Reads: rpm 5500
